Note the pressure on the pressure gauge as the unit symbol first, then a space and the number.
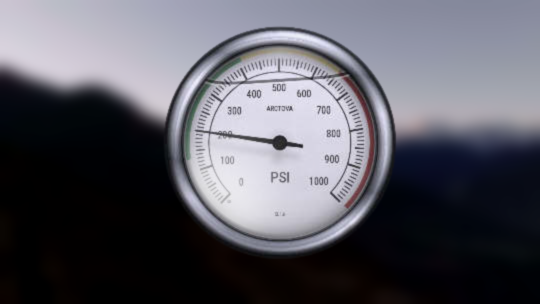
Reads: psi 200
